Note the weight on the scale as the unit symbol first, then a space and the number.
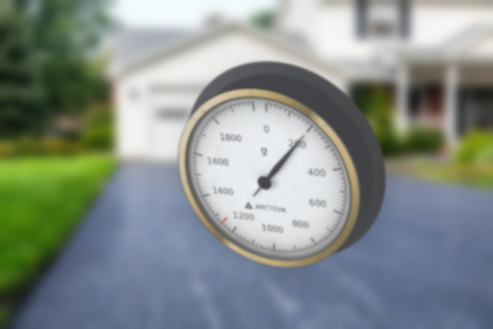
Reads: g 200
